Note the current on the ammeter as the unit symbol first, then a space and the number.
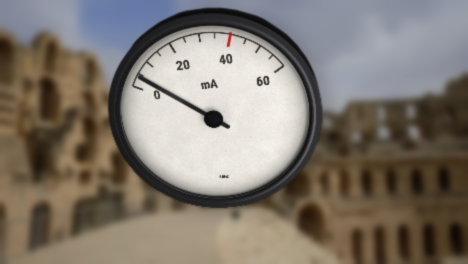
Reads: mA 5
